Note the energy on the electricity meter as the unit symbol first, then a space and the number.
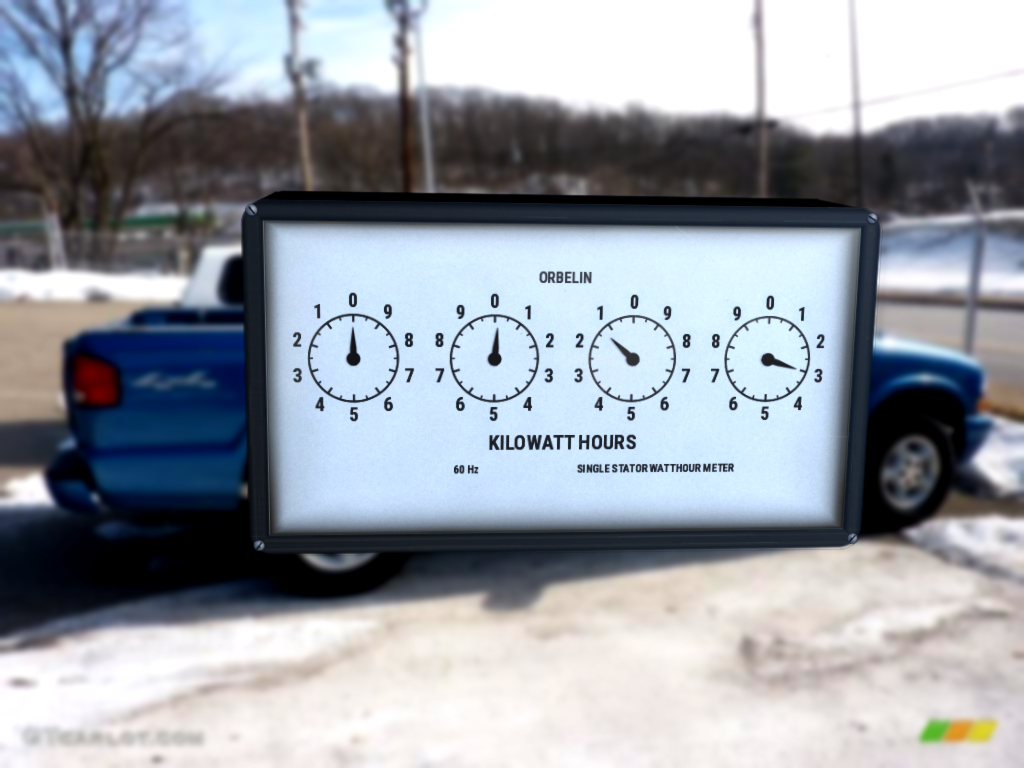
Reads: kWh 13
